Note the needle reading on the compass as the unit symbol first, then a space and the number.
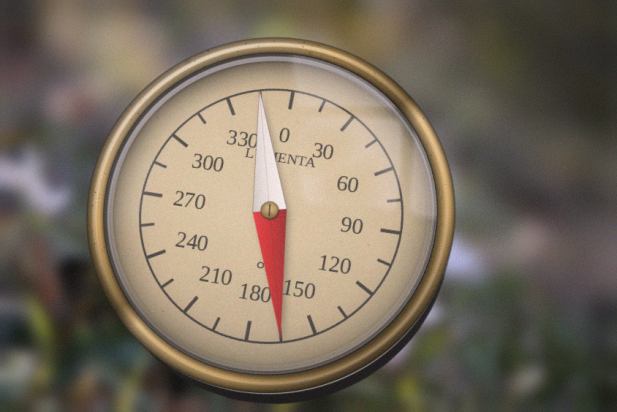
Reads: ° 165
